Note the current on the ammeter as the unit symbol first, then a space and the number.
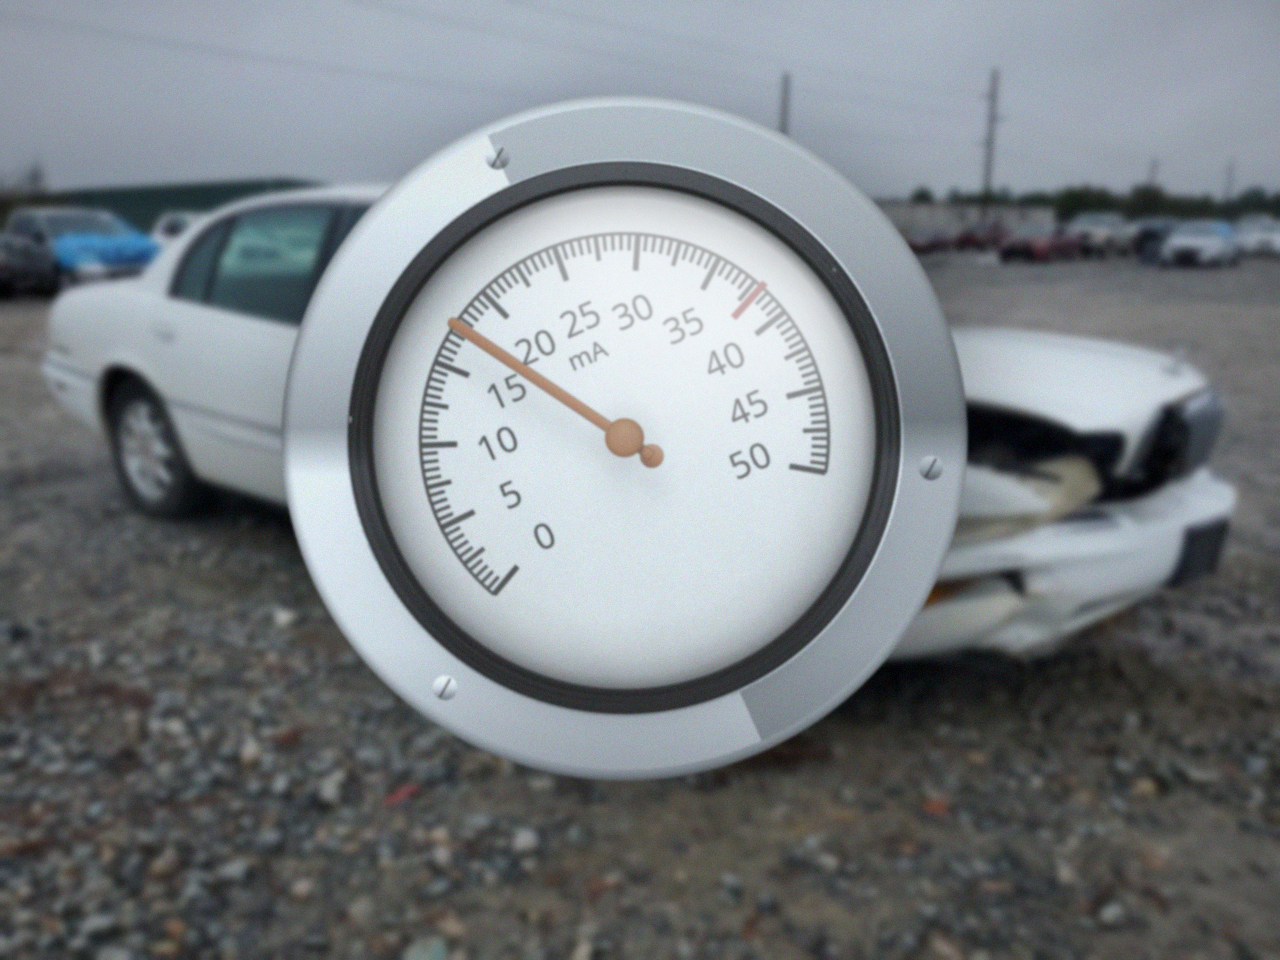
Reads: mA 17.5
